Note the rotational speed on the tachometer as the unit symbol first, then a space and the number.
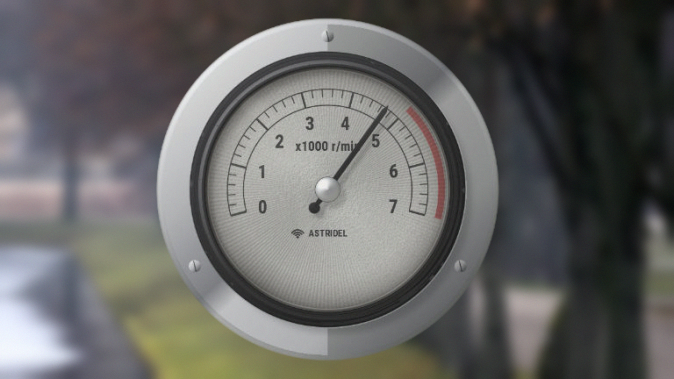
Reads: rpm 4700
